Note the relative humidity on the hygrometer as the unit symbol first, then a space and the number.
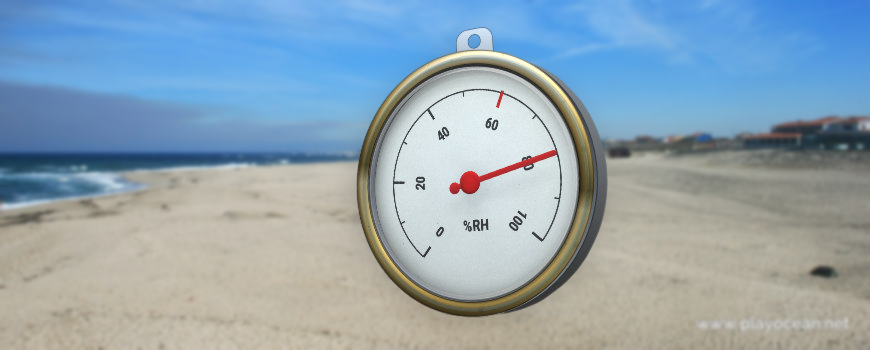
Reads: % 80
